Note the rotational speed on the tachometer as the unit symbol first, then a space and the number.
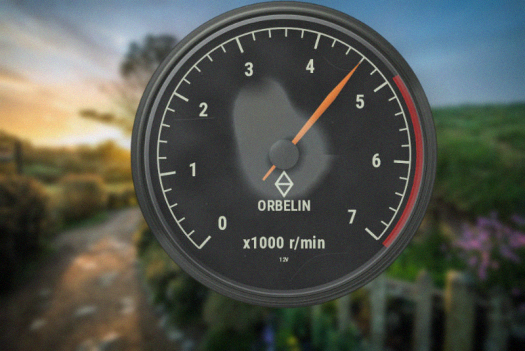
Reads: rpm 4600
